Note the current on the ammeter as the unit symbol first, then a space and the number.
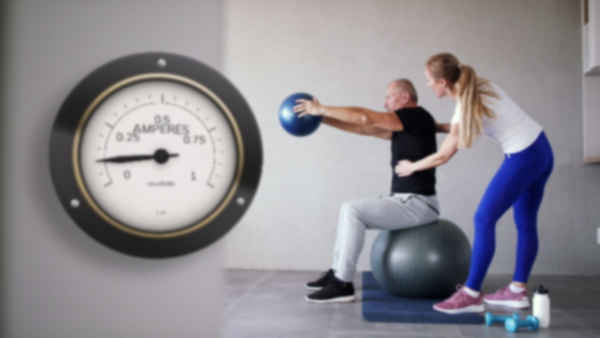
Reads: A 0.1
